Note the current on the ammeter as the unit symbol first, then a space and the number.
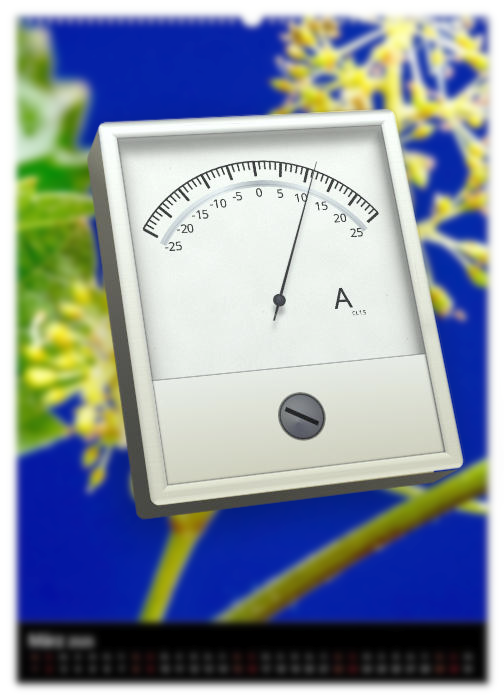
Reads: A 11
